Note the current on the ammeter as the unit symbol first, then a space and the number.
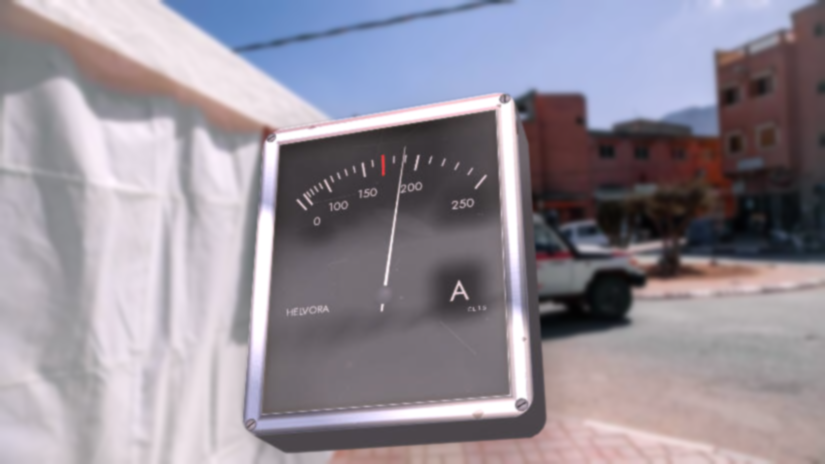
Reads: A 190
